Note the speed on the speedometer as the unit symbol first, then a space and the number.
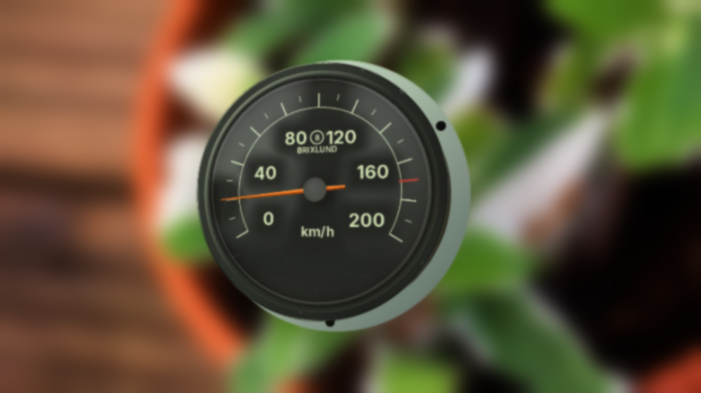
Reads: km/h 20
